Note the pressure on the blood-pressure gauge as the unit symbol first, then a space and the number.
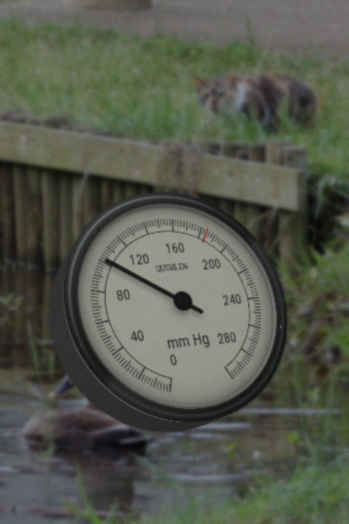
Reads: mmHg 100
